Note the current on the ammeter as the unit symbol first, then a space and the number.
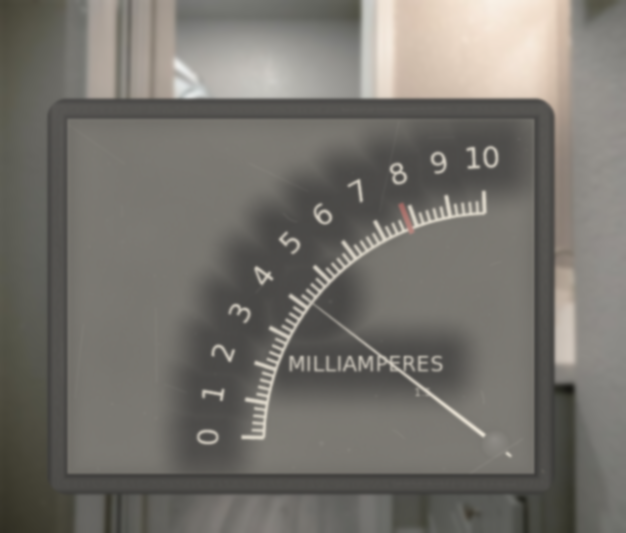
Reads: mA 4.2
